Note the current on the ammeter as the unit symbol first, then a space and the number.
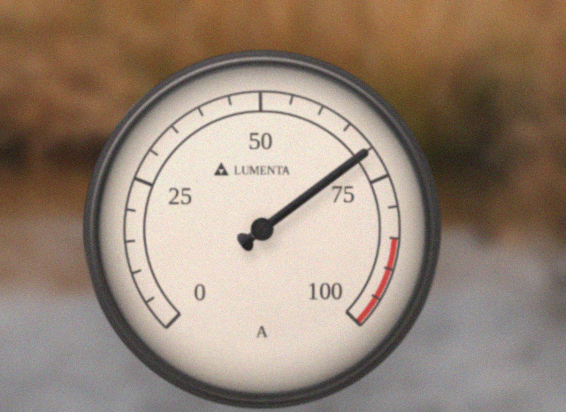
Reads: A 70
